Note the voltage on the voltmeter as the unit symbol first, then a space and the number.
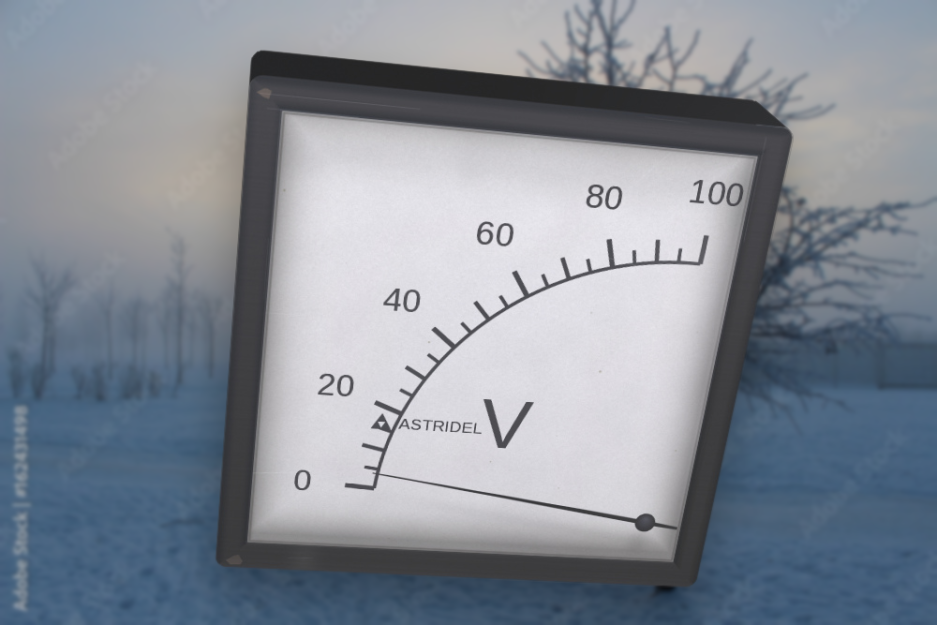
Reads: V 5
